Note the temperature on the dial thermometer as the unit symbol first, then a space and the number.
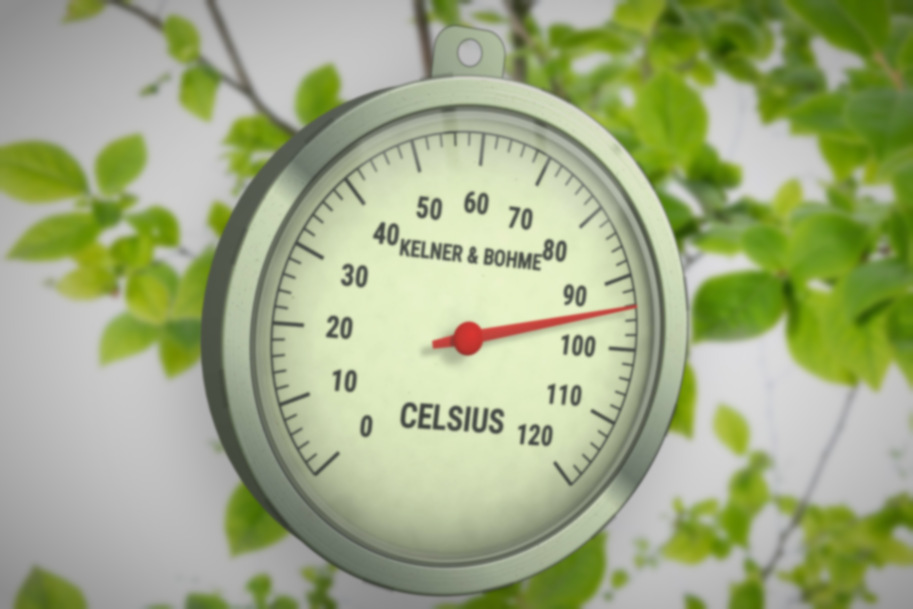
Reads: °C 94
